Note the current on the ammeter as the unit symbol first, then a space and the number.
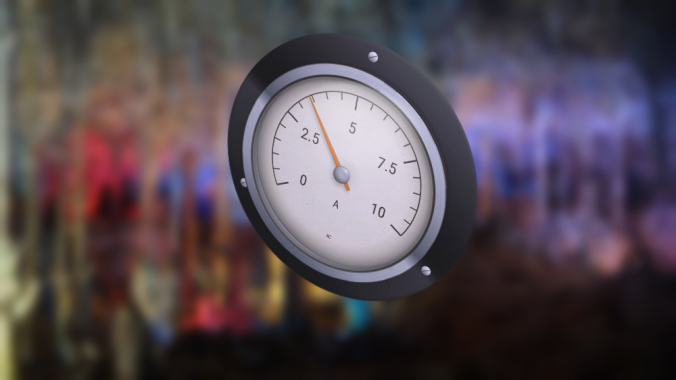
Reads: A 3.5
